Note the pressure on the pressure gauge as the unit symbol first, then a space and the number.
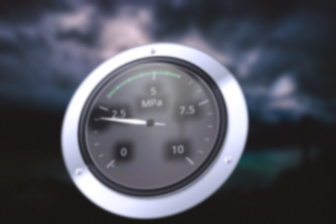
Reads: MPa 2
